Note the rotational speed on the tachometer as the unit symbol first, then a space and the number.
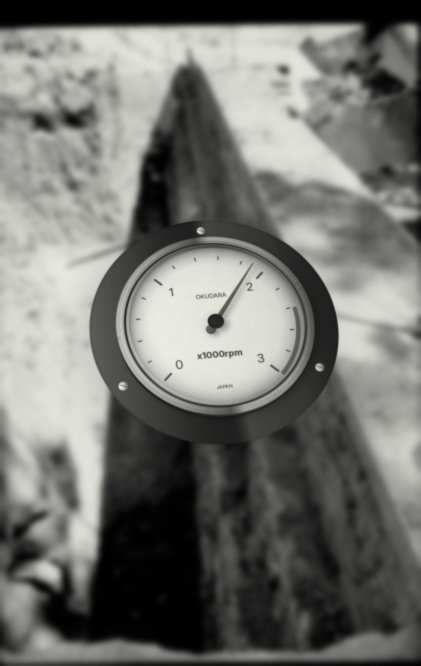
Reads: rpm 1900
